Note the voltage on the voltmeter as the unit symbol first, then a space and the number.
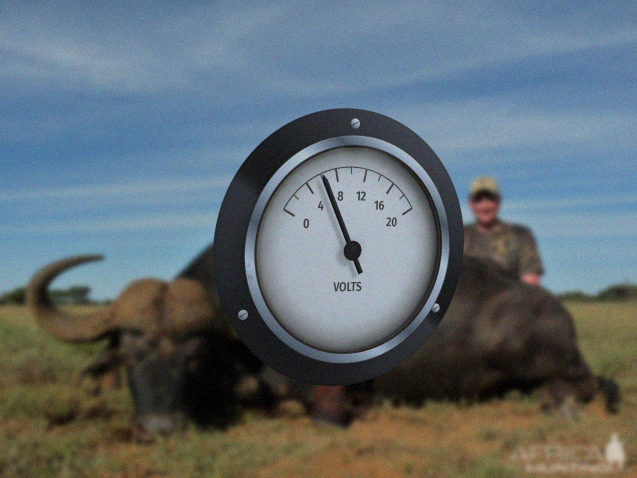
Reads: V 6
